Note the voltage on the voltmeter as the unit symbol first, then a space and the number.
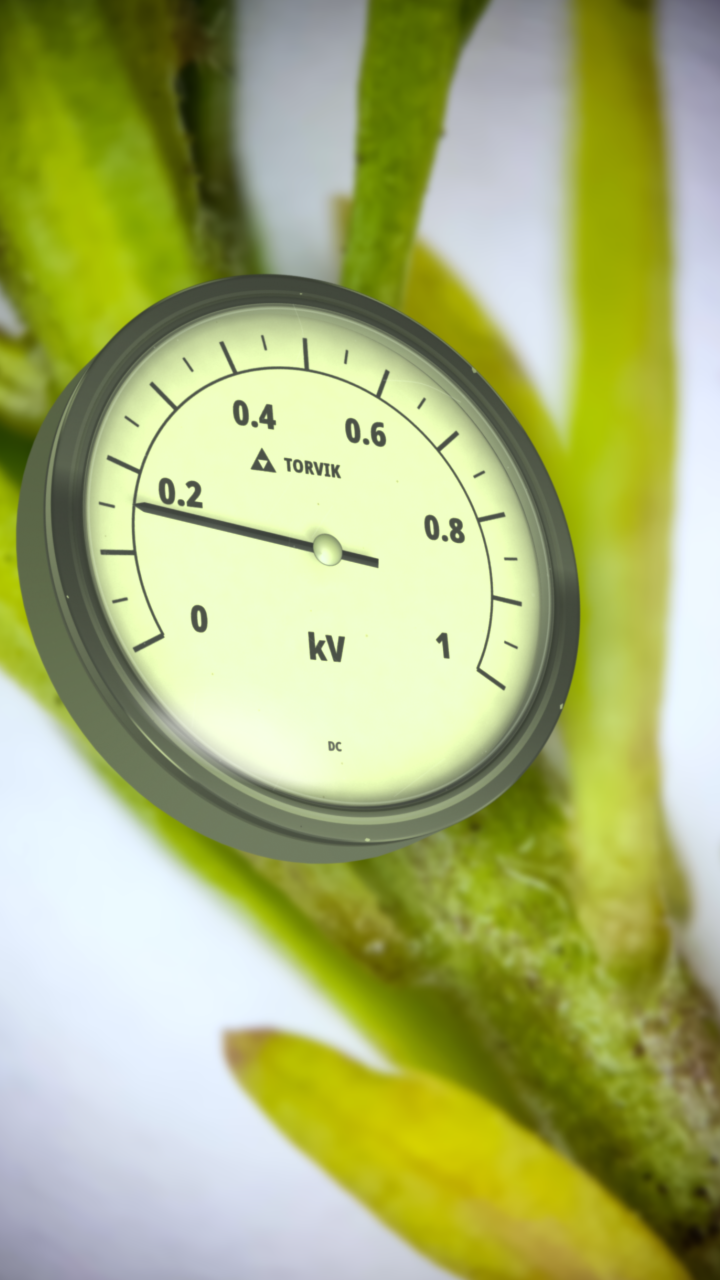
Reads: kV 0.15
